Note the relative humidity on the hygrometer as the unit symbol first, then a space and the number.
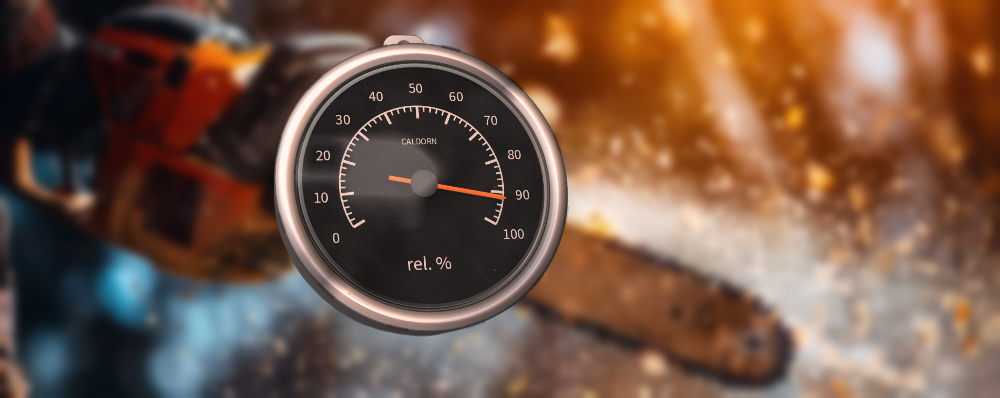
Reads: % 92
